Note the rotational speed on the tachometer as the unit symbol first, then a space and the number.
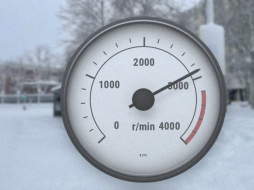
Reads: rpm 2900
